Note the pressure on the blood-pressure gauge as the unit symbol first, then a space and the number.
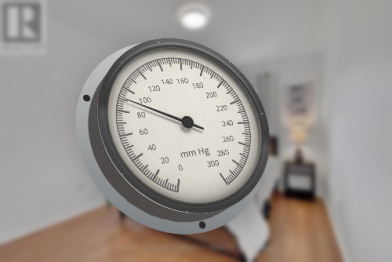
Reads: mmHg 90
